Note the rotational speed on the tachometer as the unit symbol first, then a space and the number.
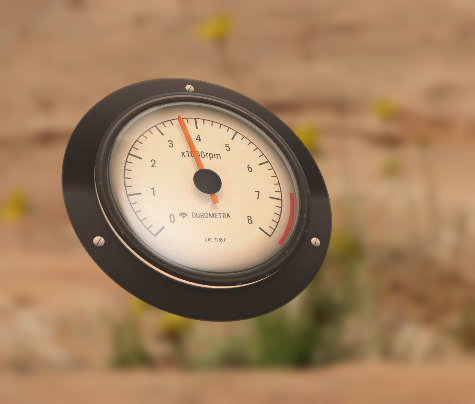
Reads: rpm 3600
